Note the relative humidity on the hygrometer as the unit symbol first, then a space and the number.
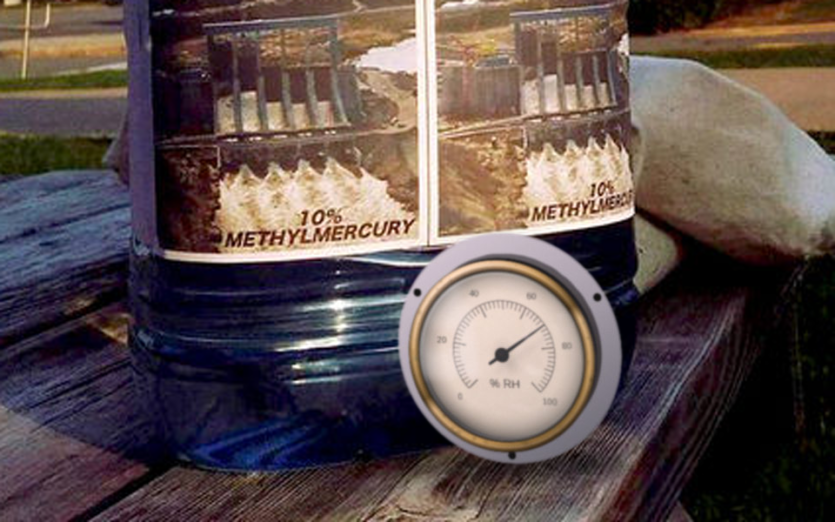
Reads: % 70
